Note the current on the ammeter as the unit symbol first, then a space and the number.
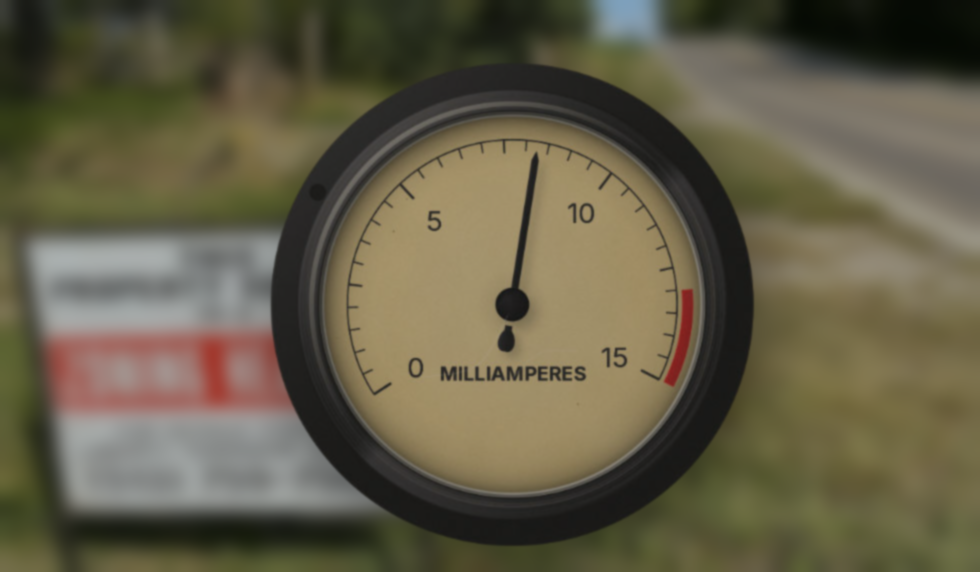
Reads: mA 8.25
